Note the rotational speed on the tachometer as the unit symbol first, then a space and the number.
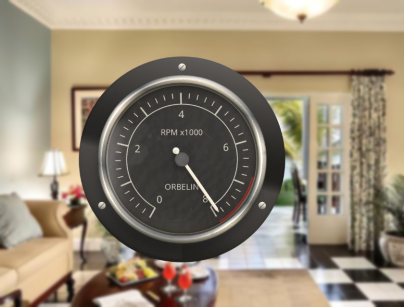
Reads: rpm 7900
